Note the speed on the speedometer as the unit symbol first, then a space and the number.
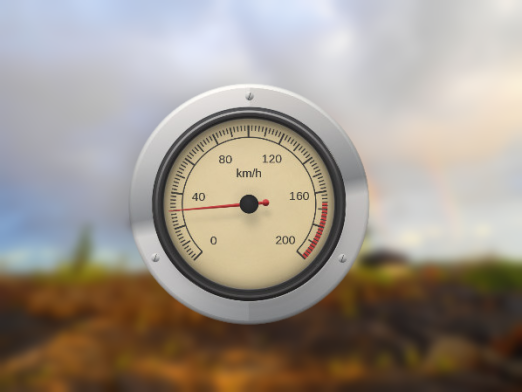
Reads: km/h 30
